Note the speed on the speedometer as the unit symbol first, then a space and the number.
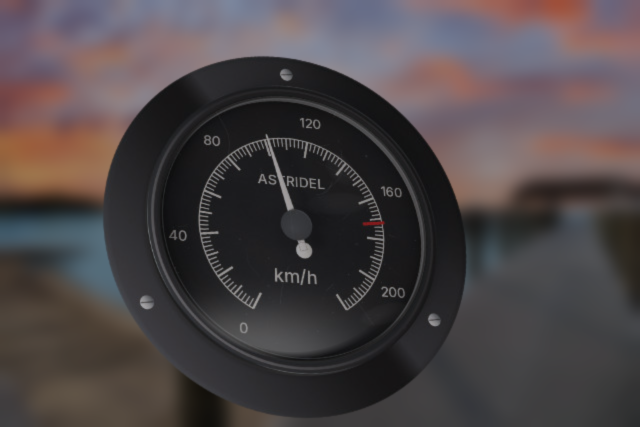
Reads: km/h 100
